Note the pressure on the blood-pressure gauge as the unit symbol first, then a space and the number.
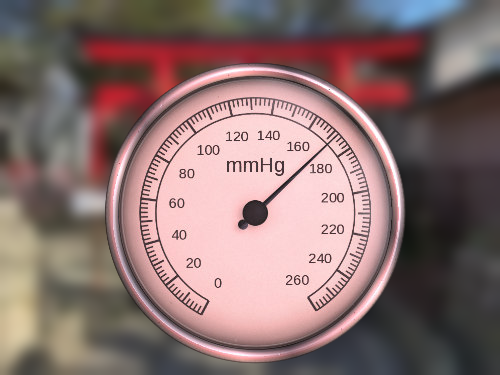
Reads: mmHg 172
